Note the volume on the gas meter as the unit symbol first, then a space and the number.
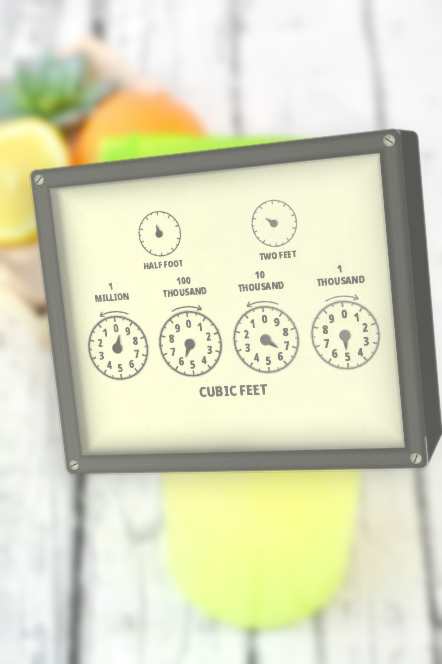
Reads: ft³ 956500
